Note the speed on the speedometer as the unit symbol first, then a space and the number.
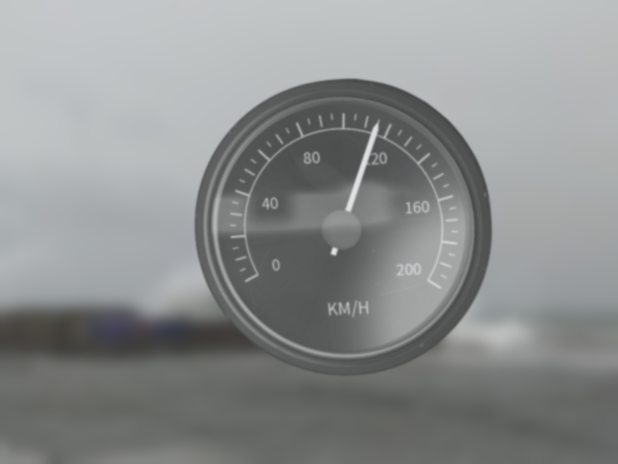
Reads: km/h 115
